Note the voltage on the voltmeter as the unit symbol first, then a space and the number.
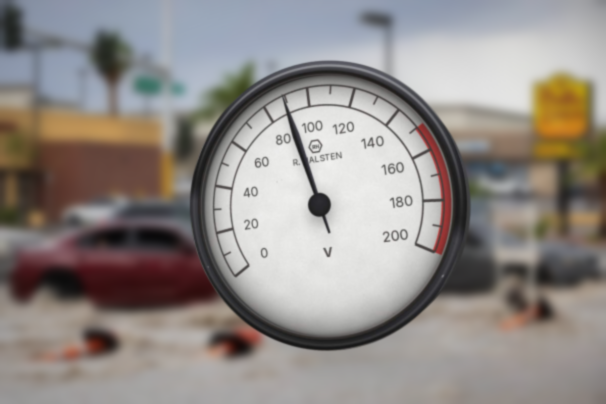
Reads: V 90
